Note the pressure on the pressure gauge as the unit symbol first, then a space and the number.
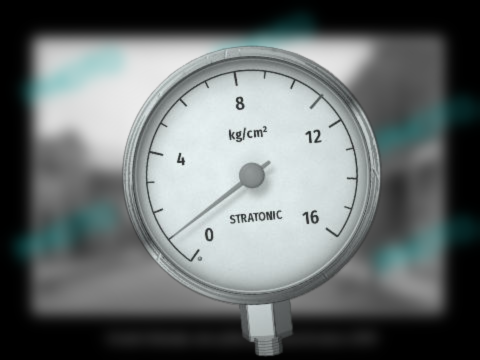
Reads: kg/cm² 1
